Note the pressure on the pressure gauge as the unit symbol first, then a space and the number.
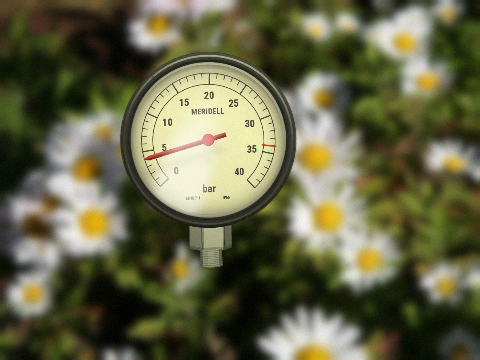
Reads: bar 4
